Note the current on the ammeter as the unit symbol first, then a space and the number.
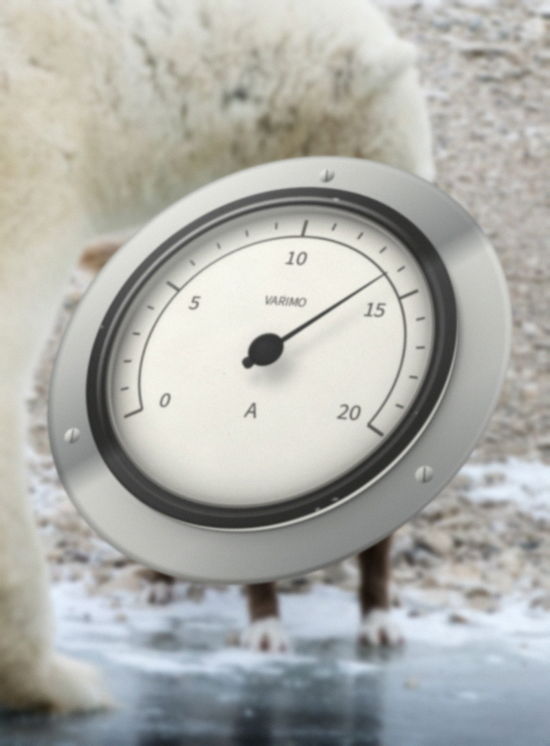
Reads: A 14
